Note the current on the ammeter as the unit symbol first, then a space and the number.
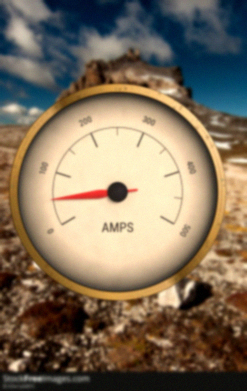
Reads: A 50
